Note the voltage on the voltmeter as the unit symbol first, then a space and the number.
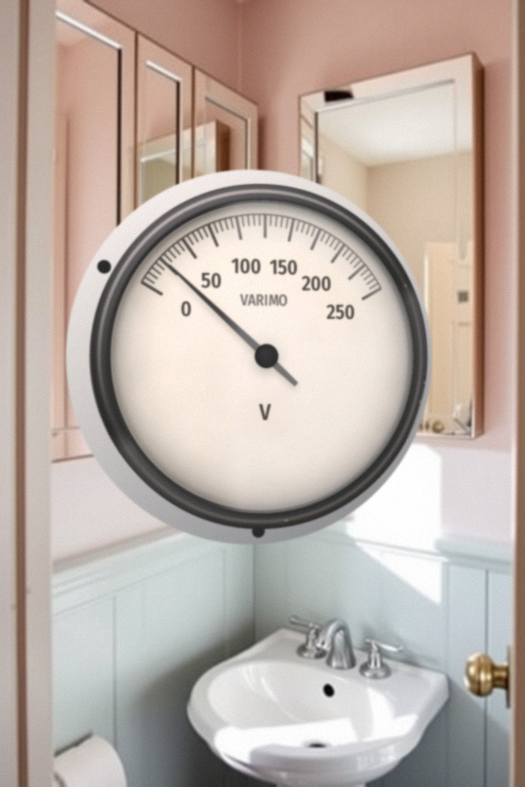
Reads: V 25
